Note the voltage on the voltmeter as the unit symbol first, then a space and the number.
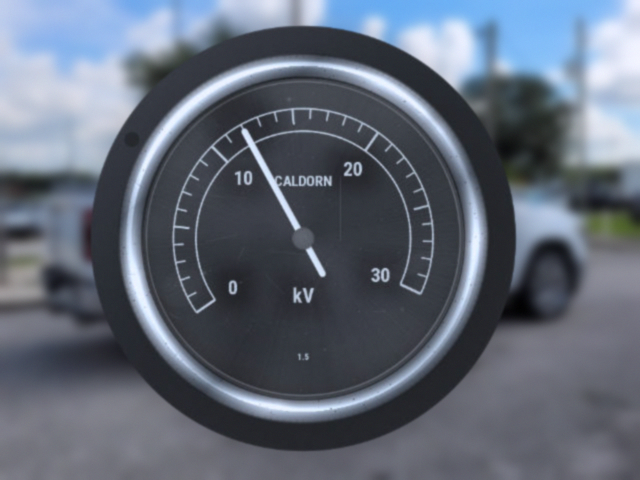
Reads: kV 12
